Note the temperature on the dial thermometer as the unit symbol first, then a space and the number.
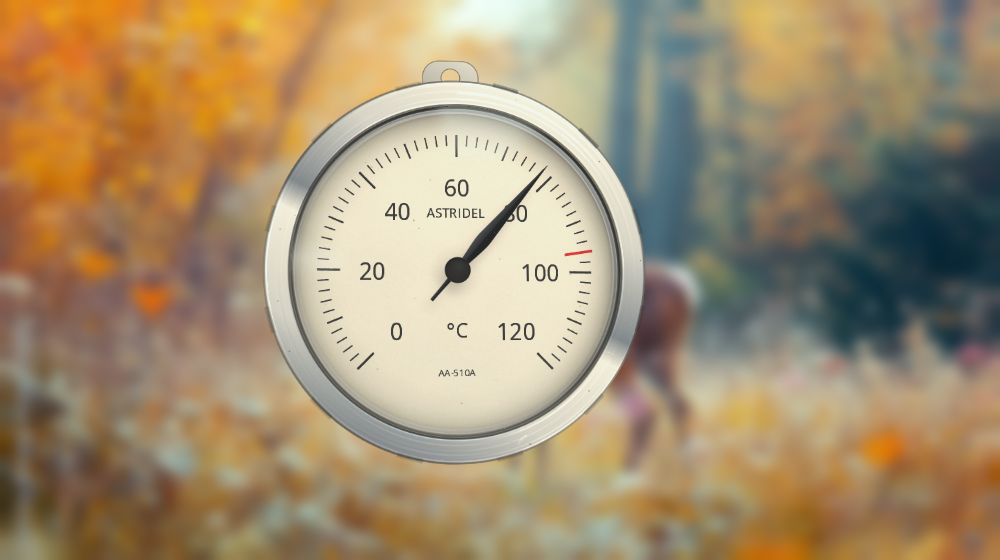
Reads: °C 78
